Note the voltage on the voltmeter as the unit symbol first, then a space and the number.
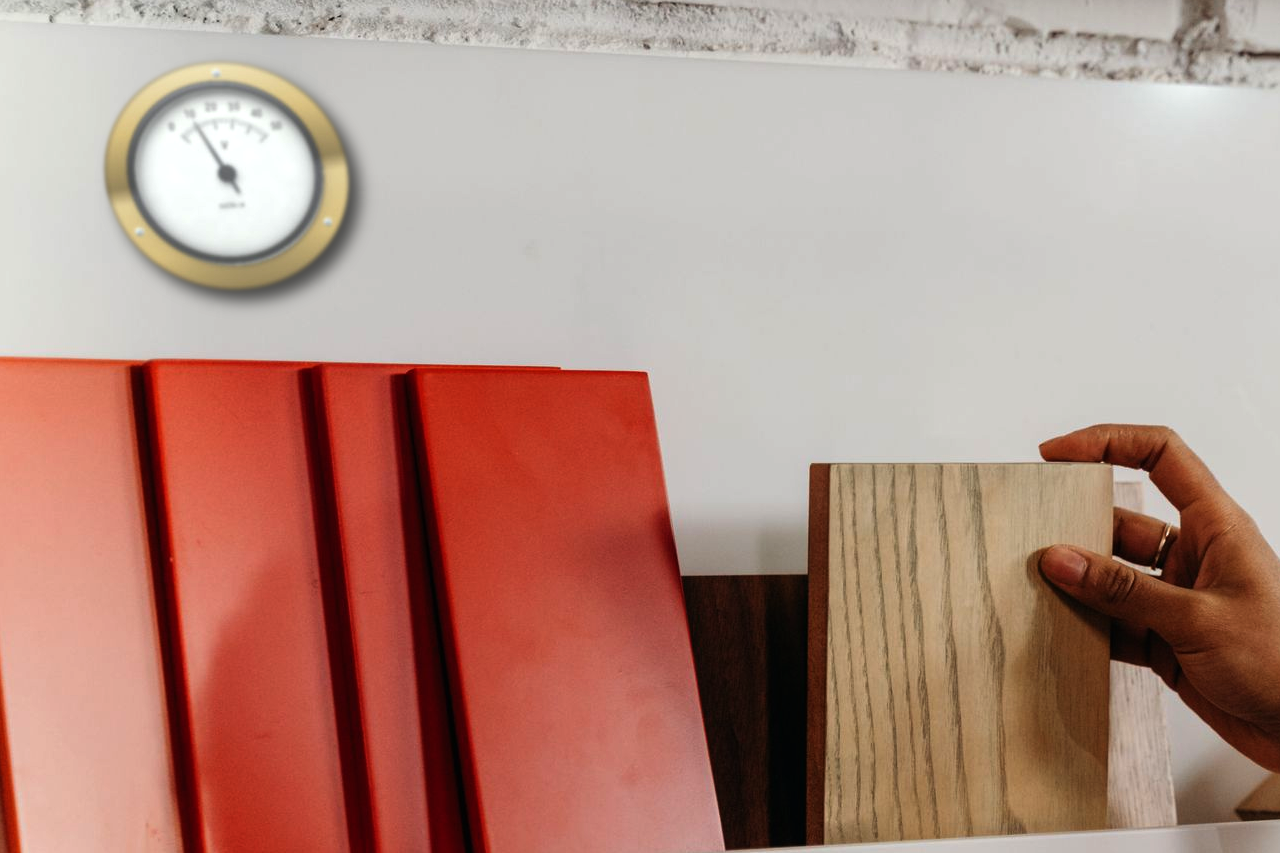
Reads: V 10
